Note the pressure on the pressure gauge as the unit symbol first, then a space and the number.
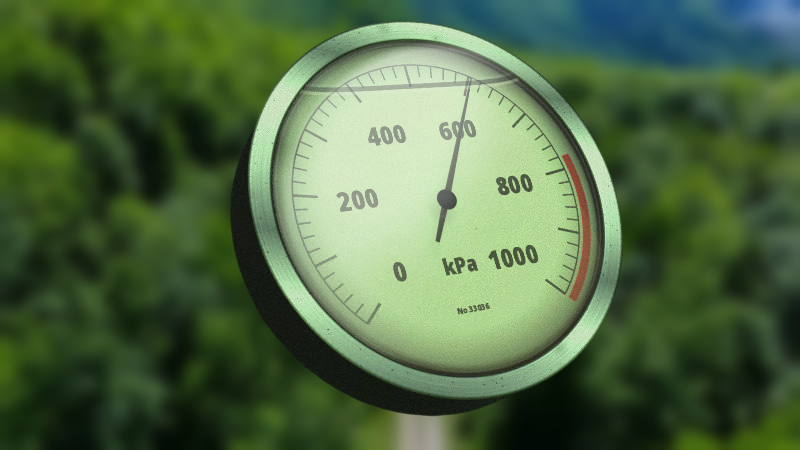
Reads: kPa 600
